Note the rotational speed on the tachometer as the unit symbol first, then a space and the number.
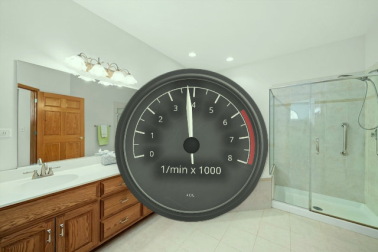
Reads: rpm 3750
